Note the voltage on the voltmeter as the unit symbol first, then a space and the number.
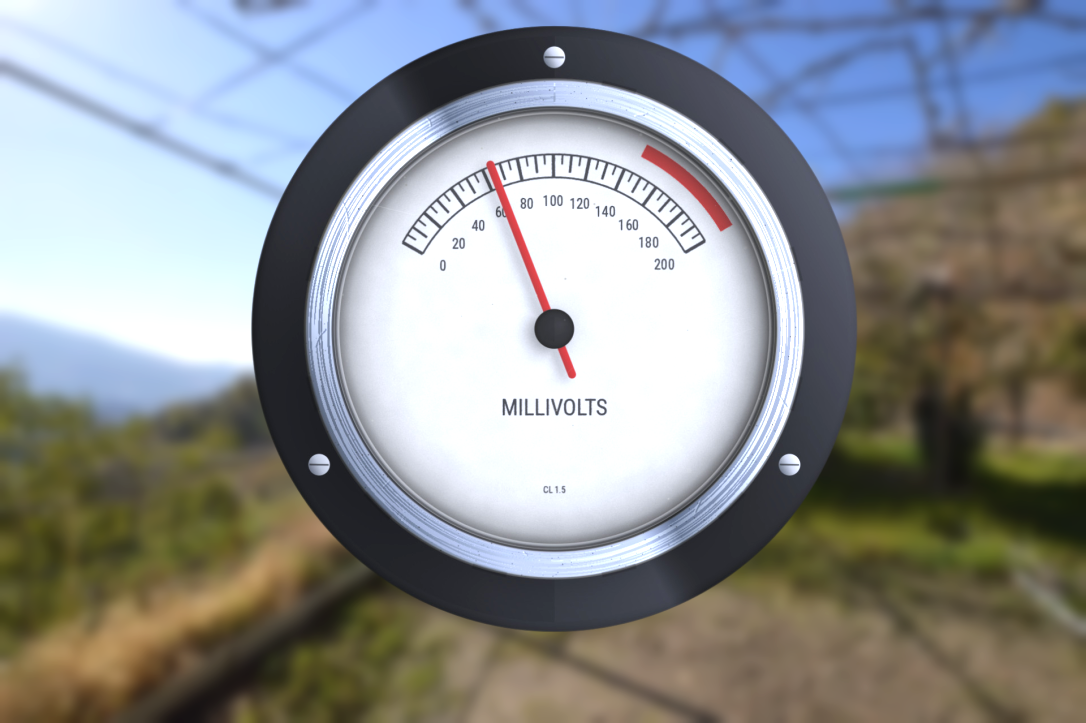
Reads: mV 65
